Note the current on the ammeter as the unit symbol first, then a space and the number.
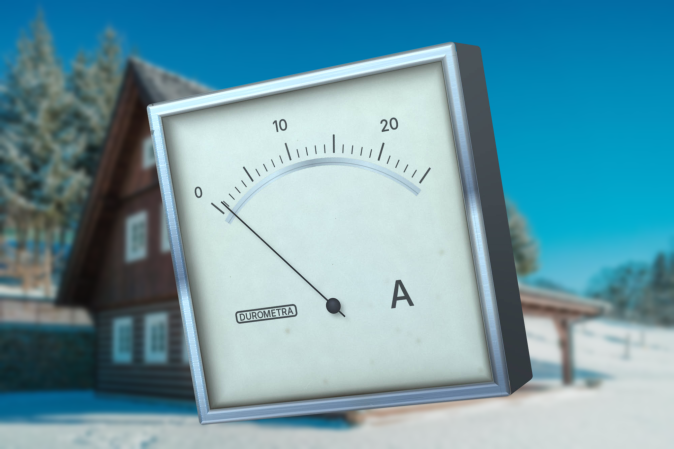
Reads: A 1
